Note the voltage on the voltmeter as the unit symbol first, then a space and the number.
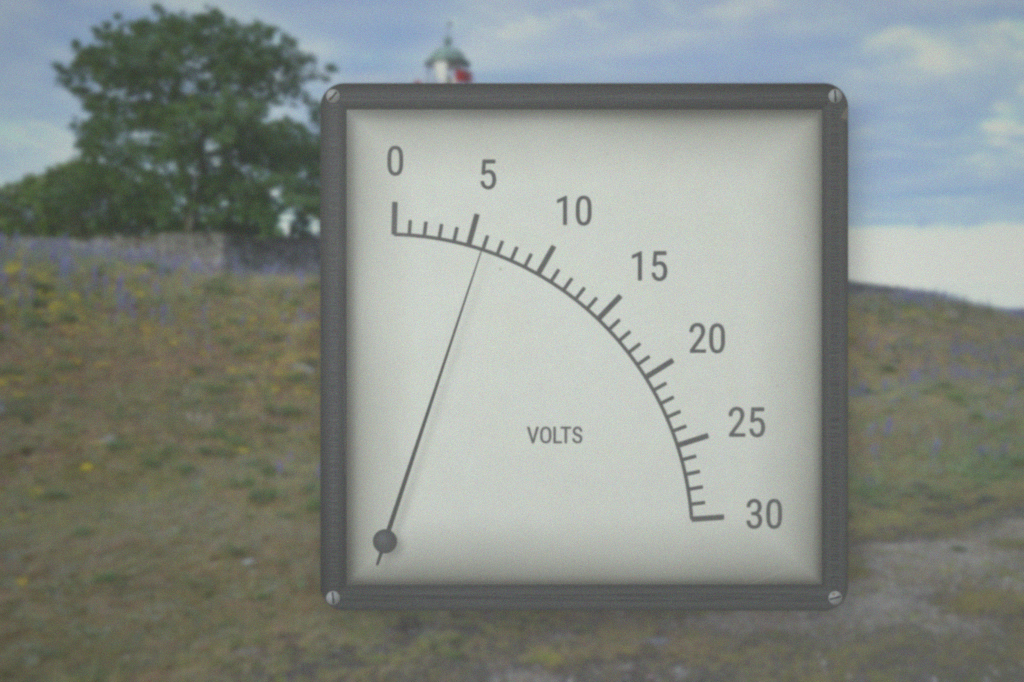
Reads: V 6
